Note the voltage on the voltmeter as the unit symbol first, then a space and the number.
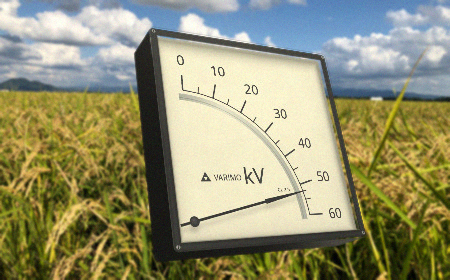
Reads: kV 52.5
